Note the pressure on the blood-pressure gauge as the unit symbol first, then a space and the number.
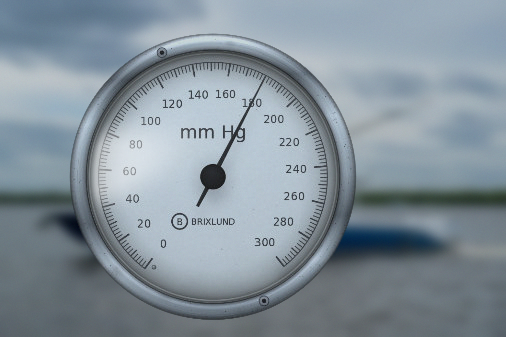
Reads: mmHg 180
